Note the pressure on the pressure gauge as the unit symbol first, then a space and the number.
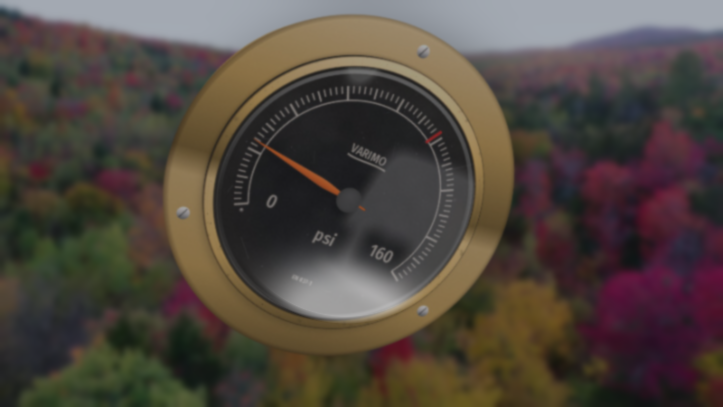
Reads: psi 24
